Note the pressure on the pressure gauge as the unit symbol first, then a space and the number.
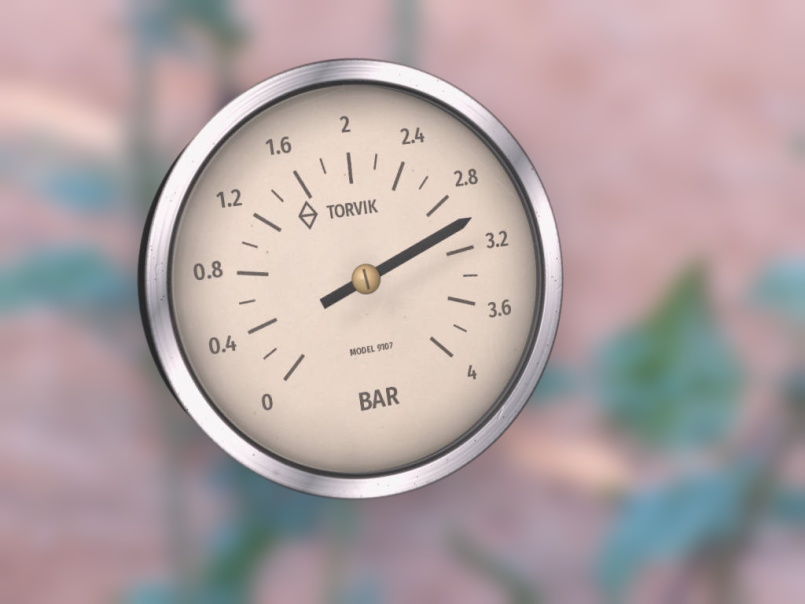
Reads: bar 3
